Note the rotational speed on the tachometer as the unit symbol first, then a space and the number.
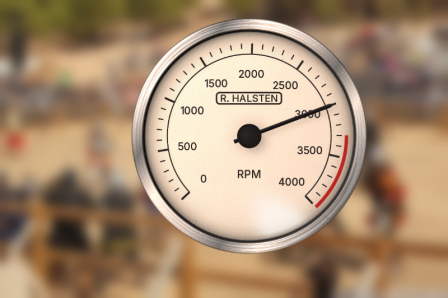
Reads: rpm 3000
